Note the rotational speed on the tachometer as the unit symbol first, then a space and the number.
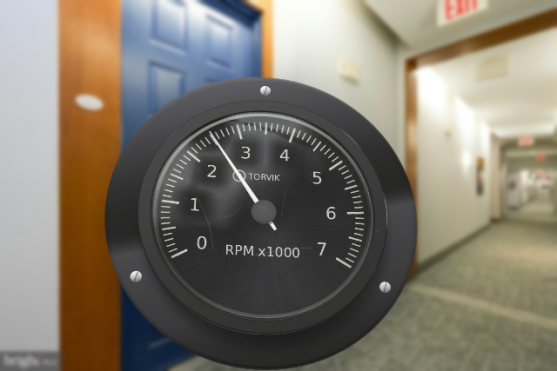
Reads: rpm 2500
